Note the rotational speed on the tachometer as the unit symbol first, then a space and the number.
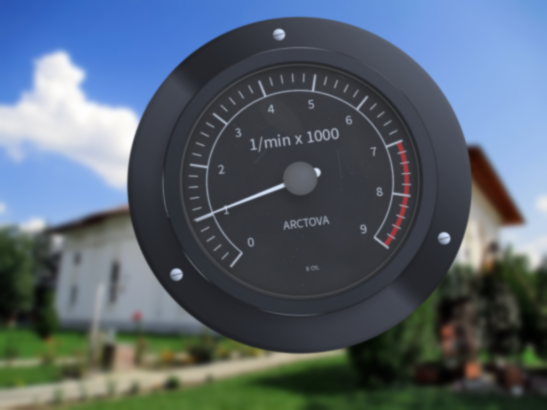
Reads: rpm 1000
